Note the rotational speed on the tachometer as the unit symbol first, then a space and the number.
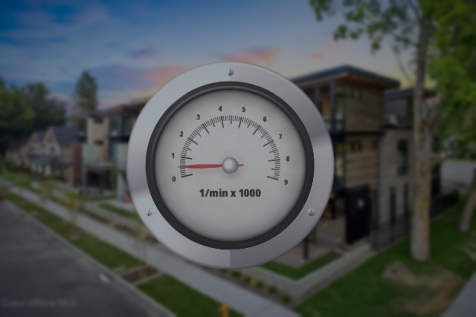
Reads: rpm 500
